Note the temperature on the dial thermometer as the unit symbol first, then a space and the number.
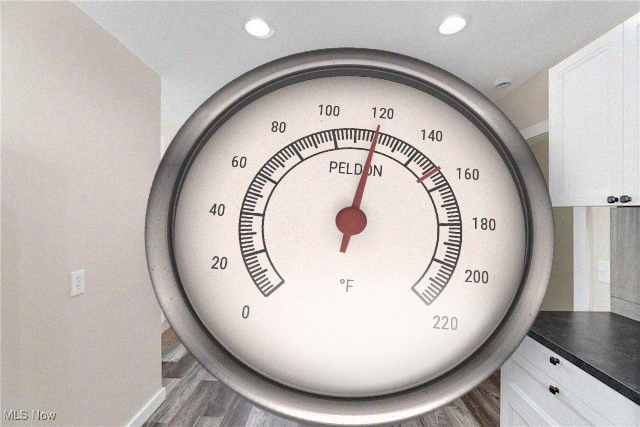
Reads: °F 120
